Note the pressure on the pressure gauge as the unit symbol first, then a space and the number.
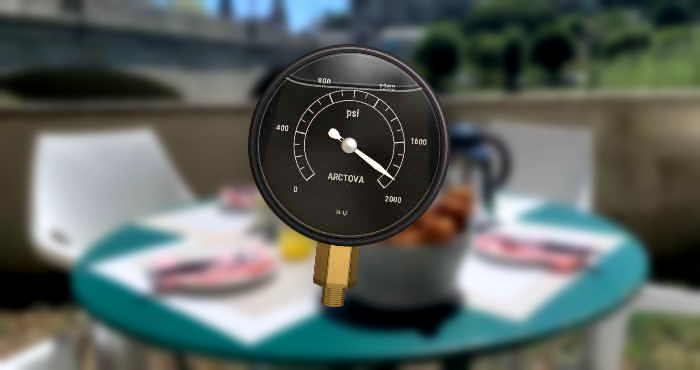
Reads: psi 1900
